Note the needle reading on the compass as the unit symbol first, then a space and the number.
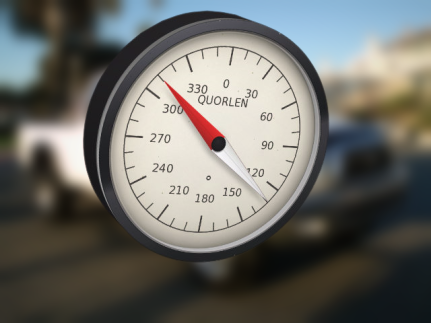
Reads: ° 310
